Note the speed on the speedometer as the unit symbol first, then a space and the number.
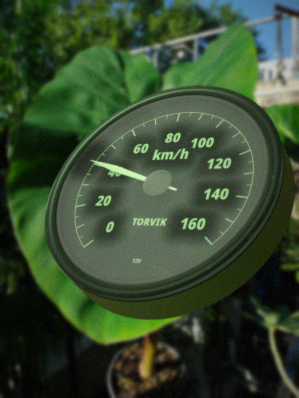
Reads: km/h 40
